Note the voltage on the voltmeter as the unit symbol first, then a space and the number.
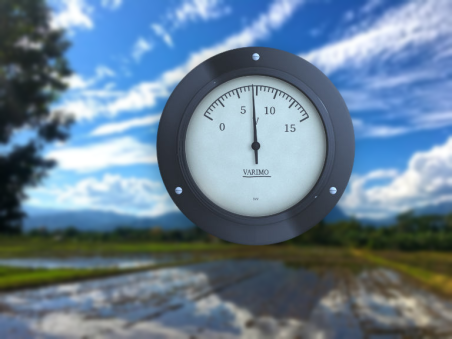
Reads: V 7
